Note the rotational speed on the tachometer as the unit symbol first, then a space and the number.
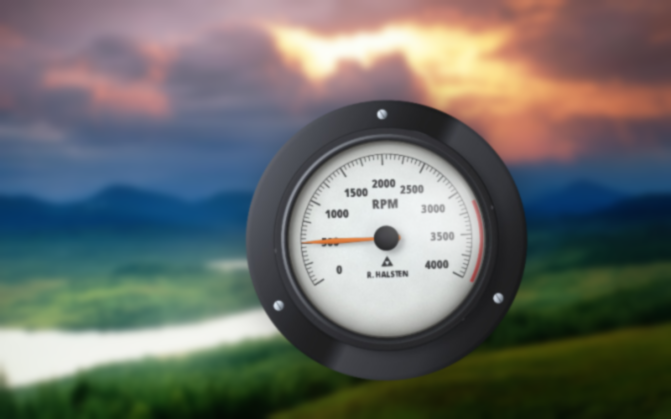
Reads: rpm 500
